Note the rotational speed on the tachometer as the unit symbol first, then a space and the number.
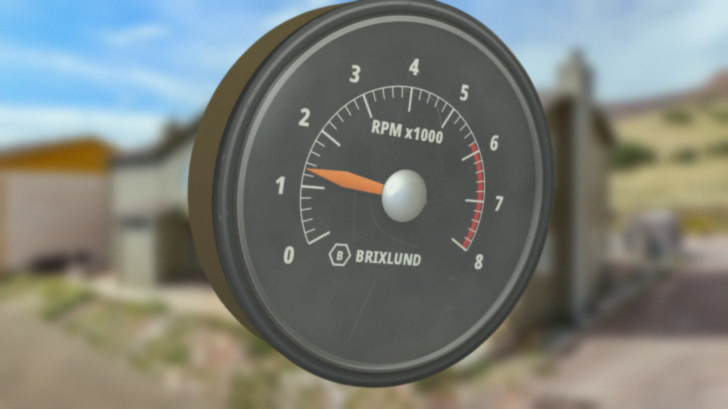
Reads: rpm 1300
